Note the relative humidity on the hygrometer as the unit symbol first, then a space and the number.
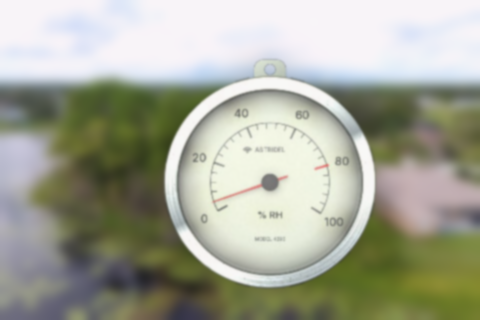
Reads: % 4
